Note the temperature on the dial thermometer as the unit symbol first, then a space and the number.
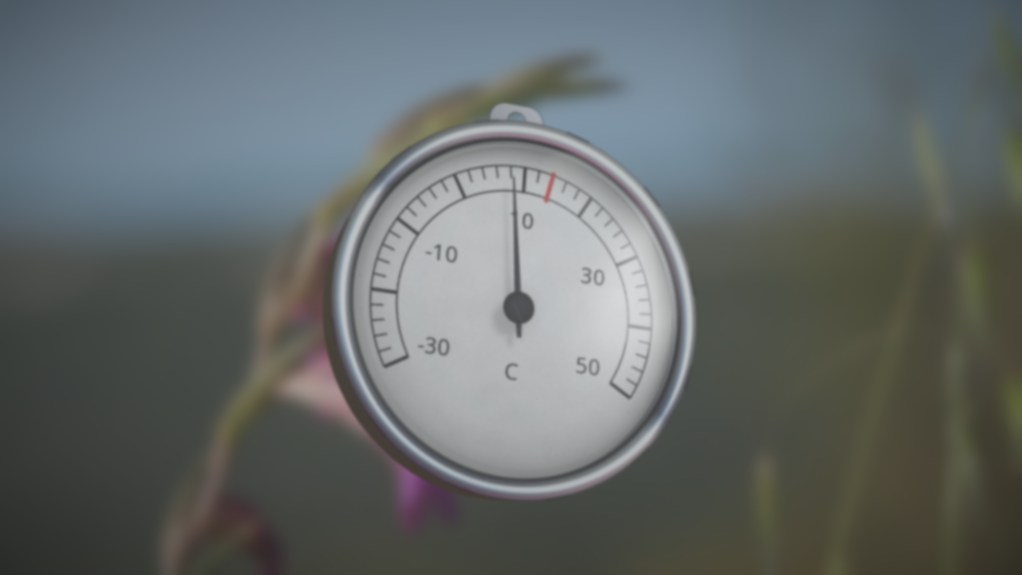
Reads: °C 8
